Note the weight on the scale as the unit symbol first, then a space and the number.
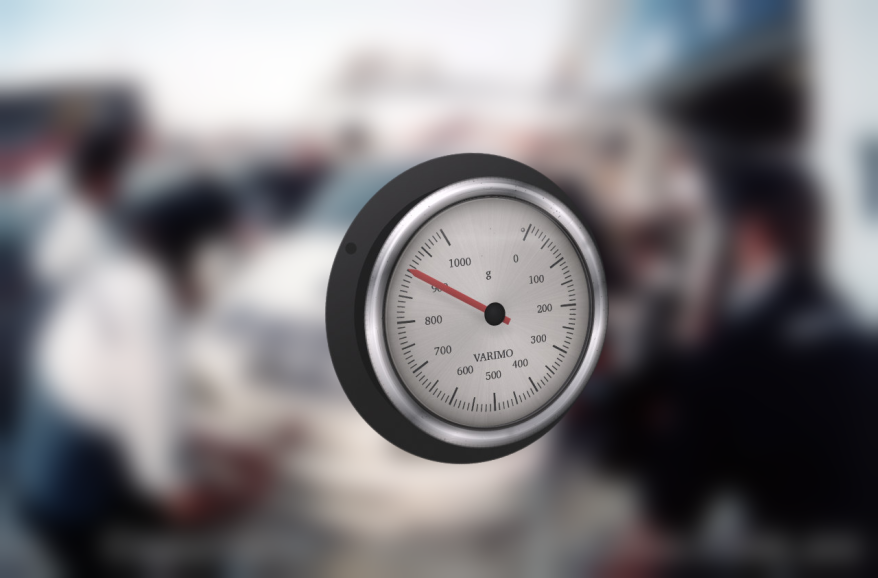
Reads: g 900
